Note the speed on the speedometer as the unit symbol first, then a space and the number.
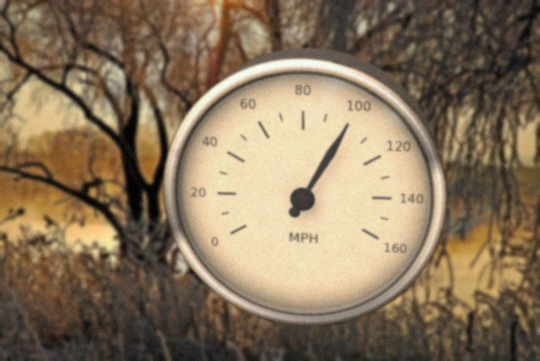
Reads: mph 100
